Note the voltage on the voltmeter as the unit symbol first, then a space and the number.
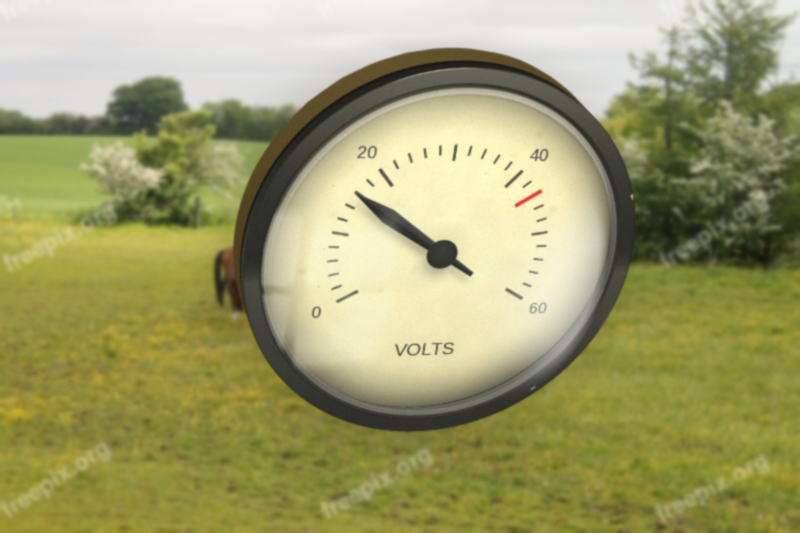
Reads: V 16
